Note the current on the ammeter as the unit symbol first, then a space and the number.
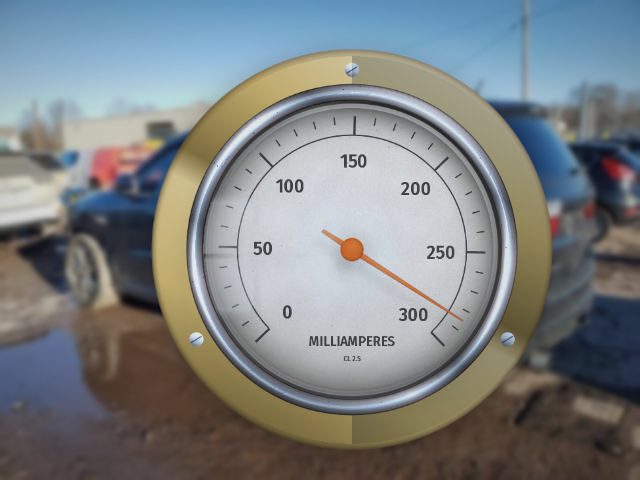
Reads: mA 285
